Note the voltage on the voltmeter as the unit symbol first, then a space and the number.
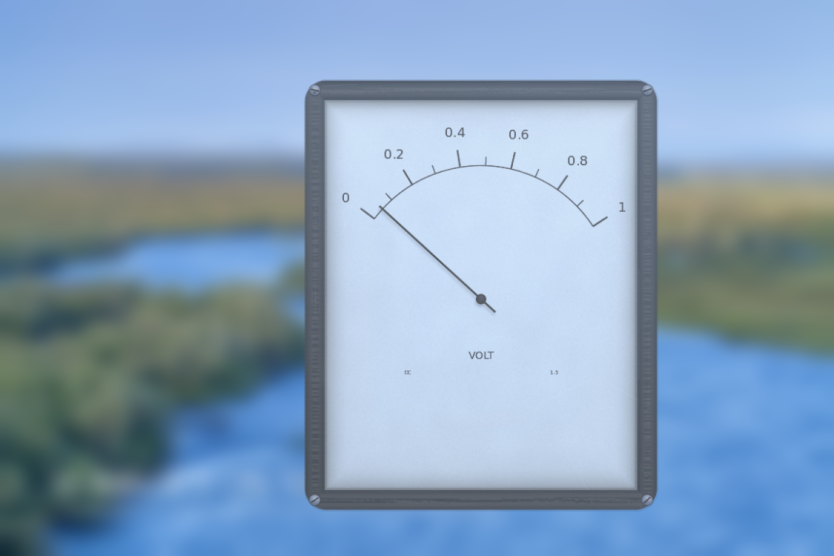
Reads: V 0.05
